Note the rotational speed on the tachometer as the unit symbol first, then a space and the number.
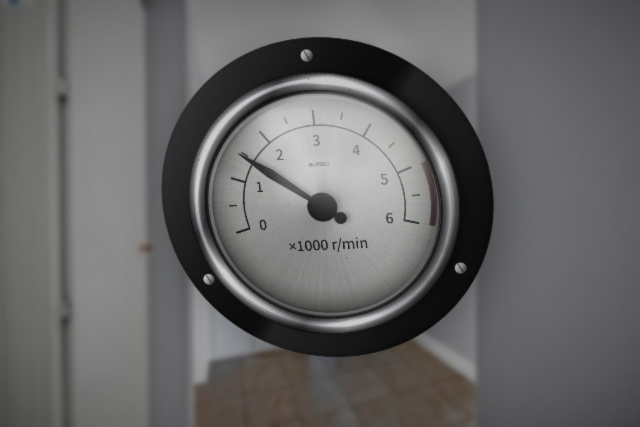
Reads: rpm 1500
